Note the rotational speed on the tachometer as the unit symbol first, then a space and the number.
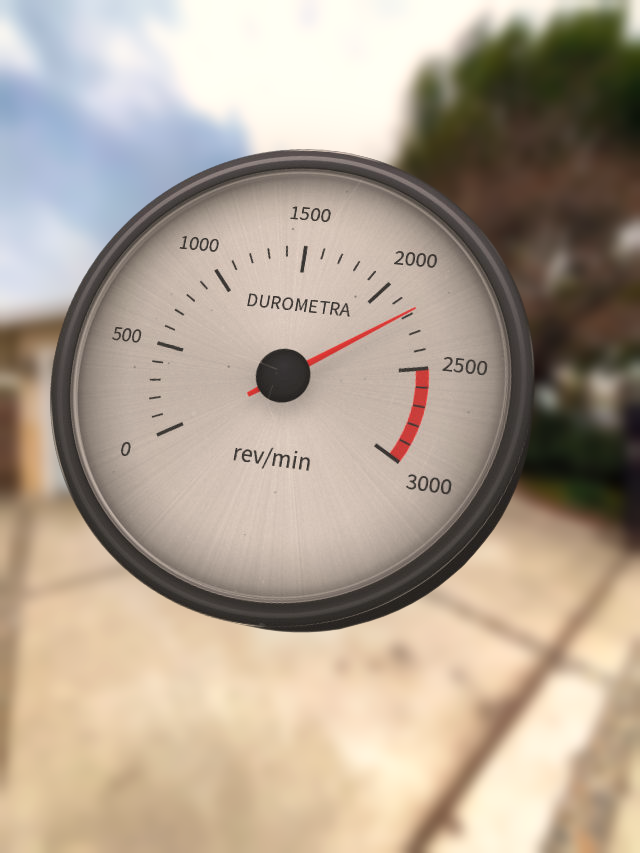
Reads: rpm 2200
